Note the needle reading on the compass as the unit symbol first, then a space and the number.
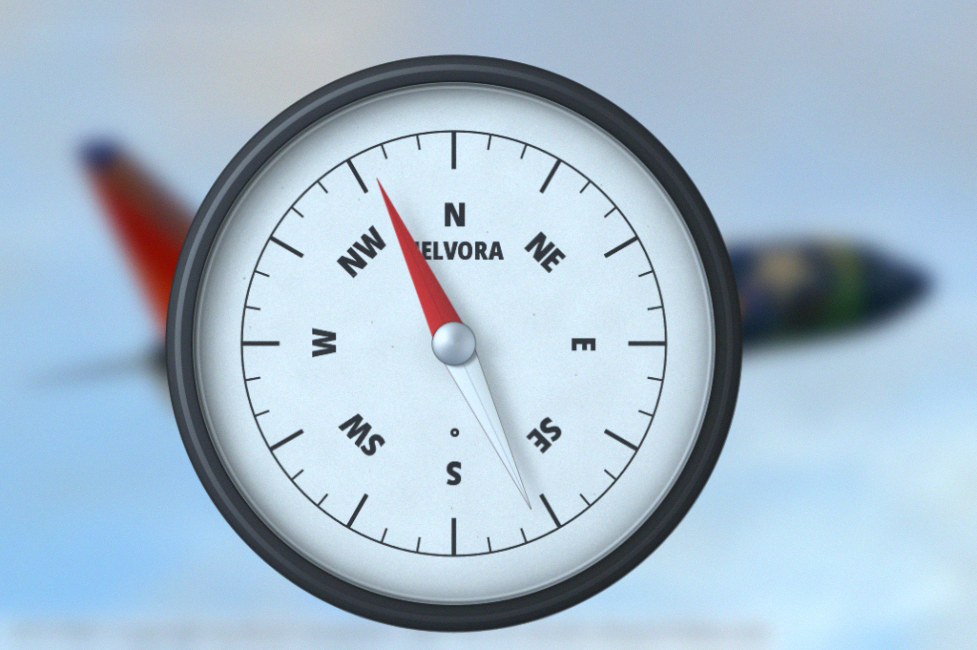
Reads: ° 335
